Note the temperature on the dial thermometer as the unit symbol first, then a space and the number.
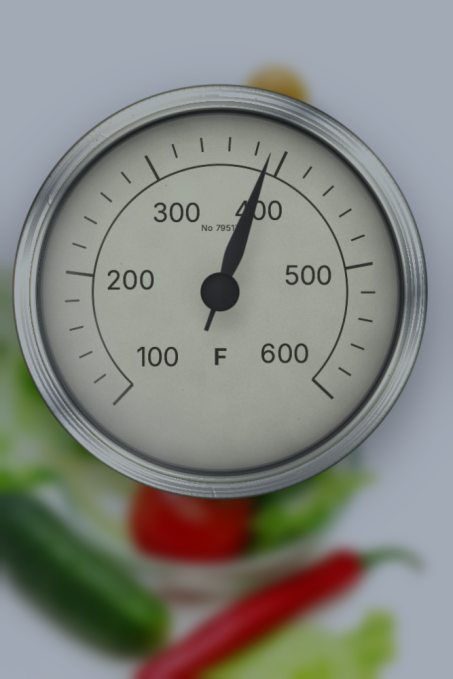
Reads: °F 390
